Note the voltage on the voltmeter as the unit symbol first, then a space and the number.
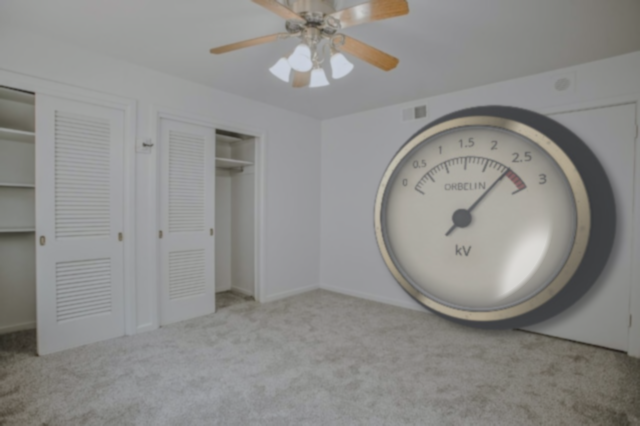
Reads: kV 2.5
